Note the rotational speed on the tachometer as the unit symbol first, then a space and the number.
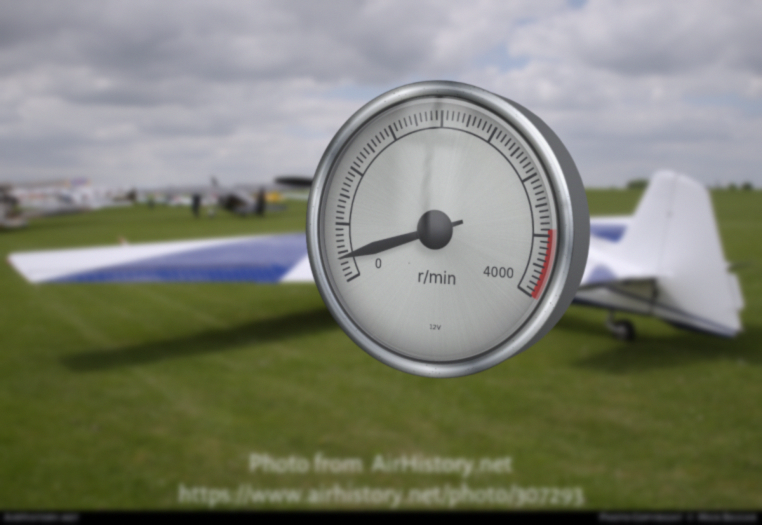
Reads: rpm 200
